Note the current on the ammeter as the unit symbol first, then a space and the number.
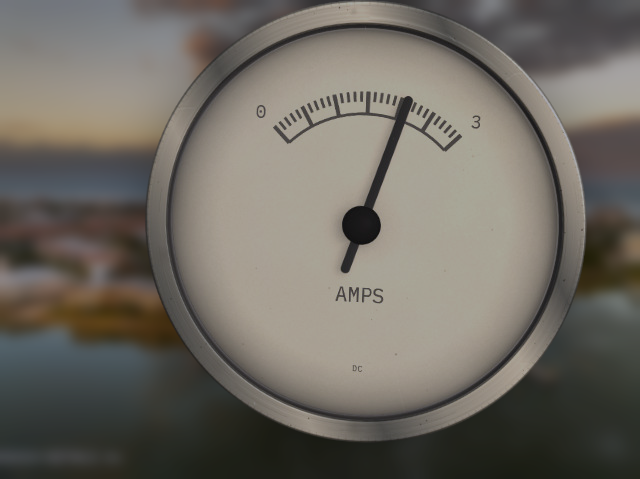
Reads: A 2.1
